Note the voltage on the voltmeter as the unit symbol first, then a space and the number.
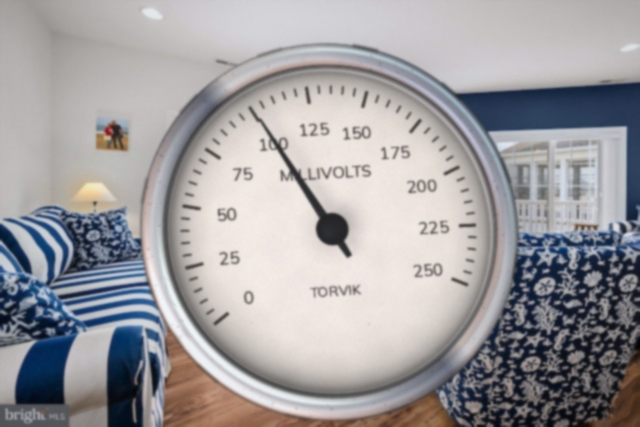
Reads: mV 100
